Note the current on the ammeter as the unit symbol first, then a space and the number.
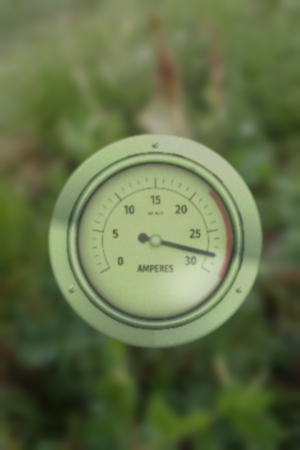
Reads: A 28
